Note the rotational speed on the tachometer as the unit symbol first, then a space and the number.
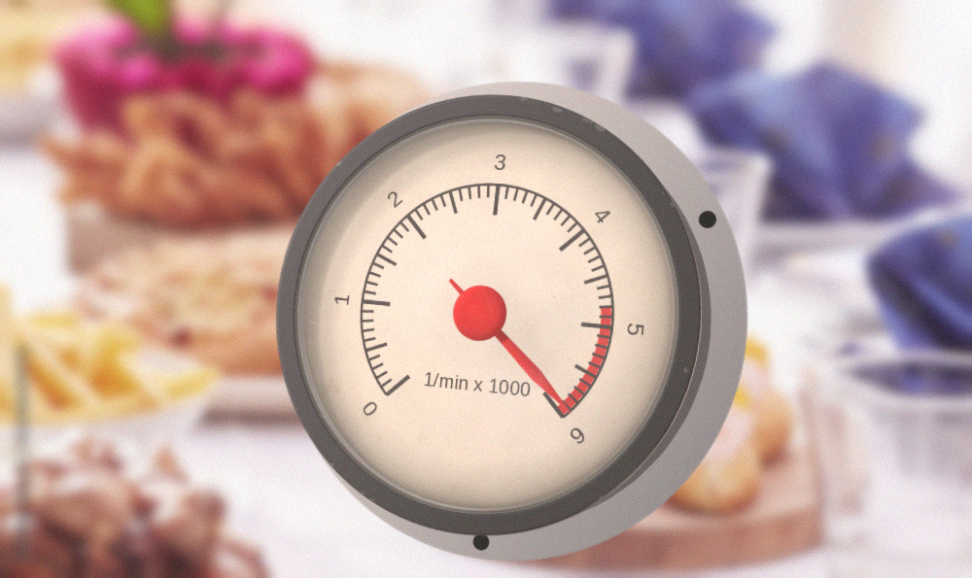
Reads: rpm 5900
